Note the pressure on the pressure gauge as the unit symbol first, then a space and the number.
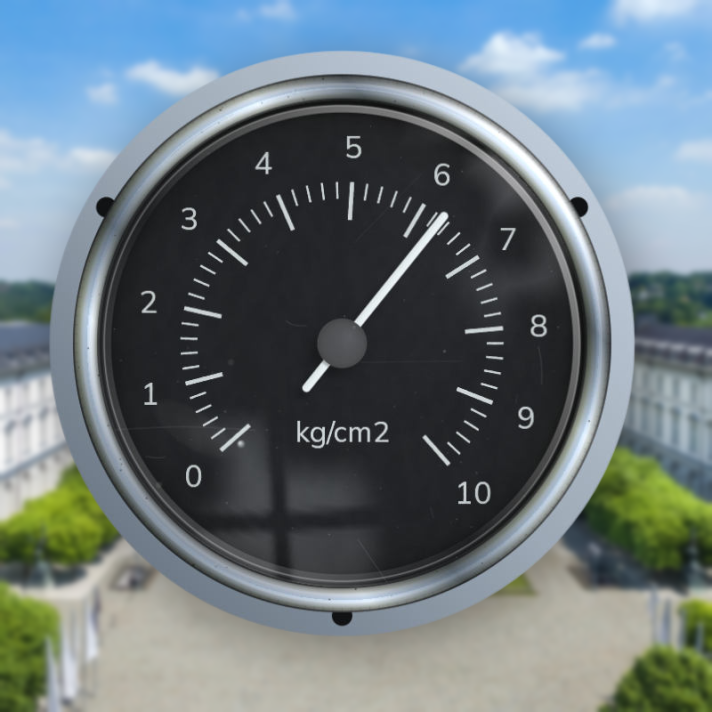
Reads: kg/cm² 6.3
